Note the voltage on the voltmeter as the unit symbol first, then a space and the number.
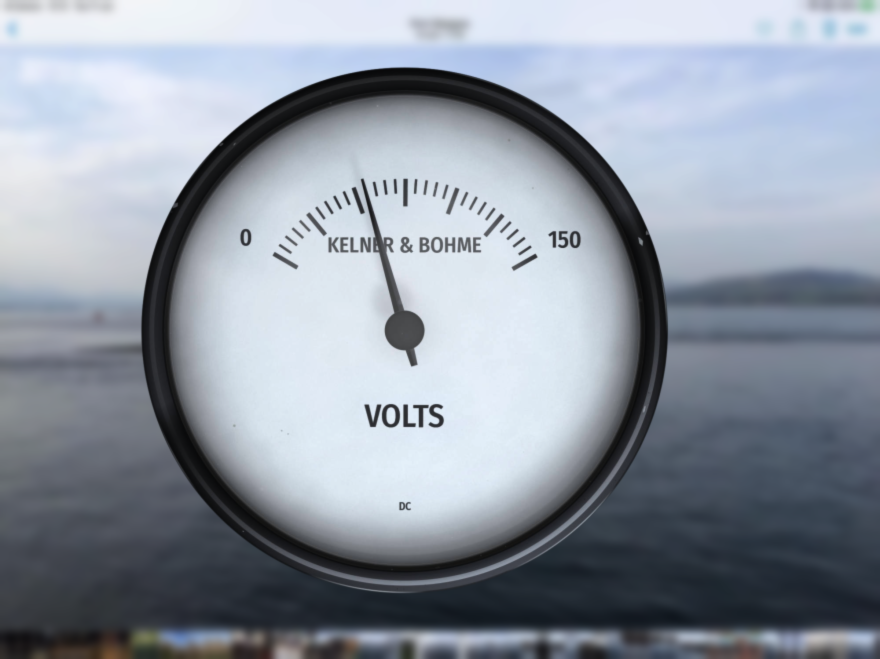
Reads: V 55
